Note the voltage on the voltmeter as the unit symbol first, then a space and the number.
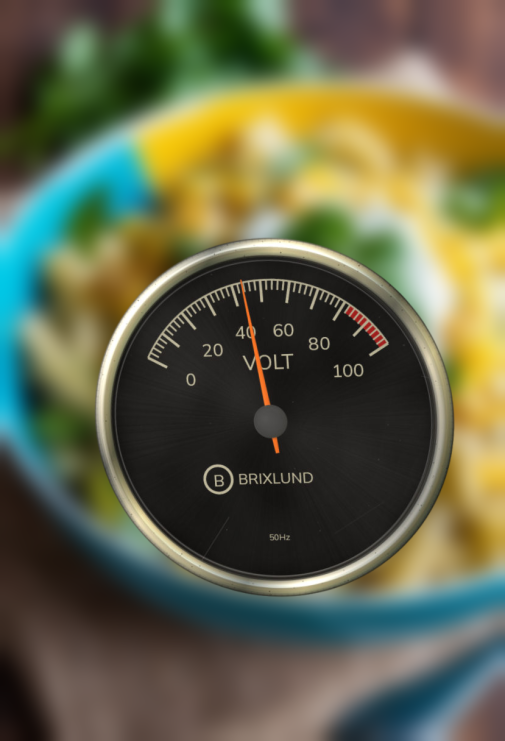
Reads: V 44
